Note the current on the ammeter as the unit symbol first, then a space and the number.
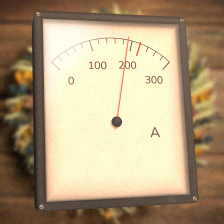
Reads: A 190
